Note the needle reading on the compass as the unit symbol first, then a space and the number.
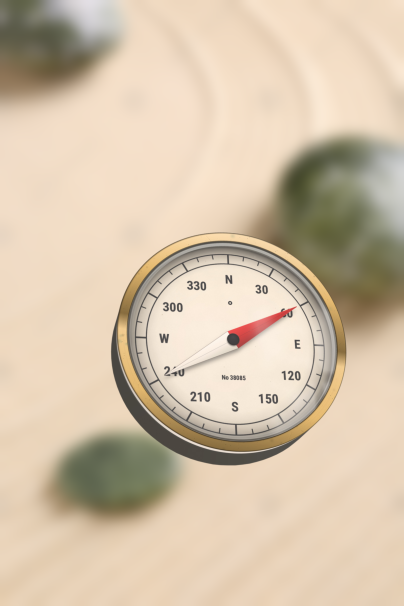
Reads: ° 60
